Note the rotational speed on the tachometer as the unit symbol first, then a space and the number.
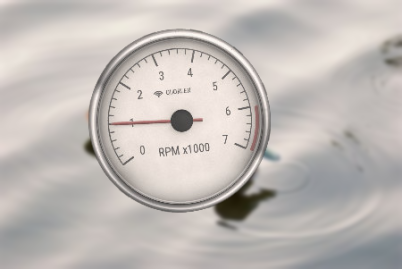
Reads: rpm 1000
